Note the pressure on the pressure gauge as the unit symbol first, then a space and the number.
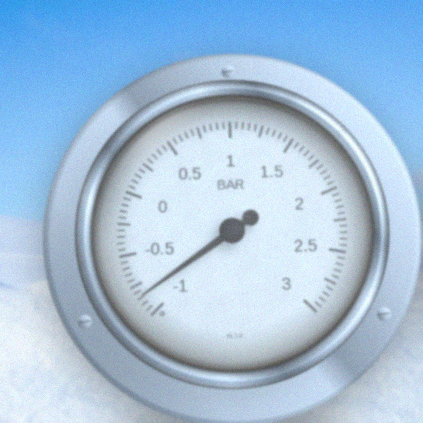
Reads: bar -0.85
